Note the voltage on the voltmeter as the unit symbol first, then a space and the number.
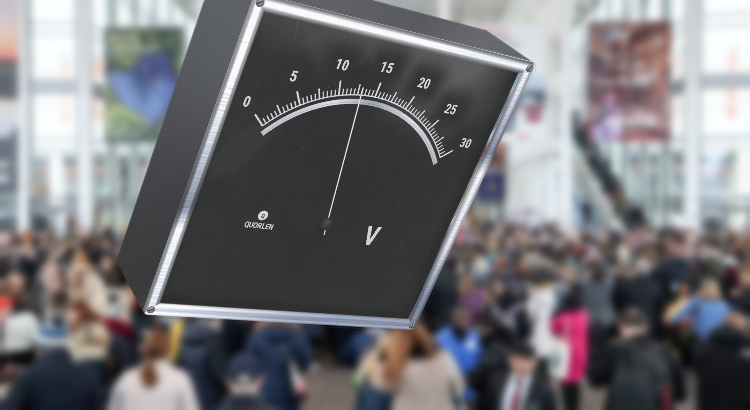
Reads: V 12.5
